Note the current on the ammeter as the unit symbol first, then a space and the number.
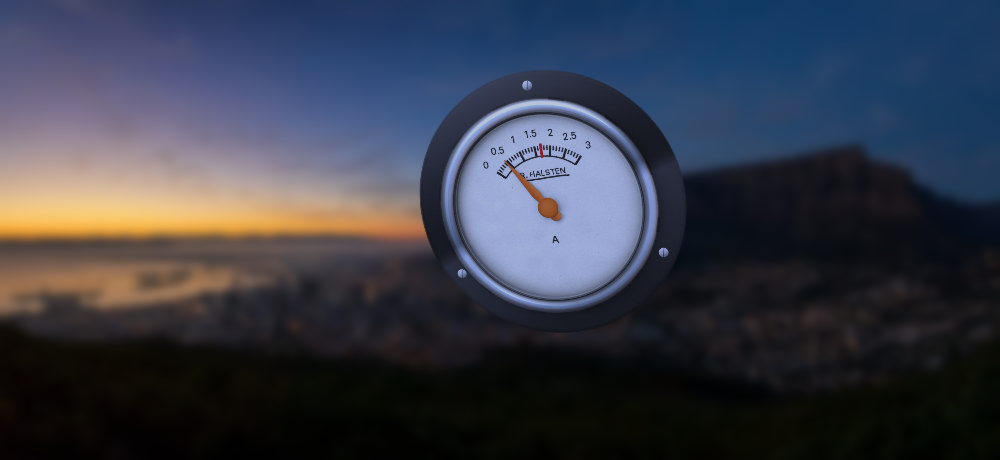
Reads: A 0.5
